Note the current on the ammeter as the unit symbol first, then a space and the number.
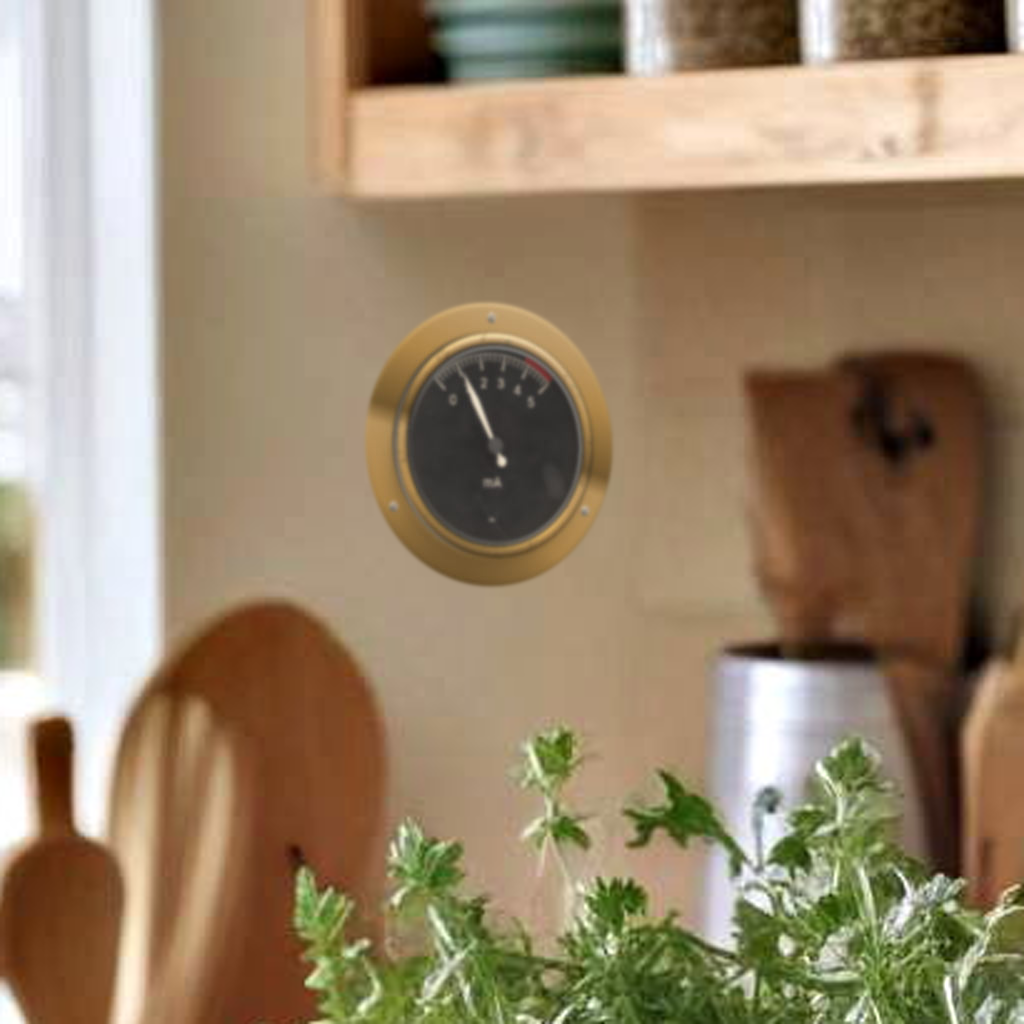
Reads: mA 1
